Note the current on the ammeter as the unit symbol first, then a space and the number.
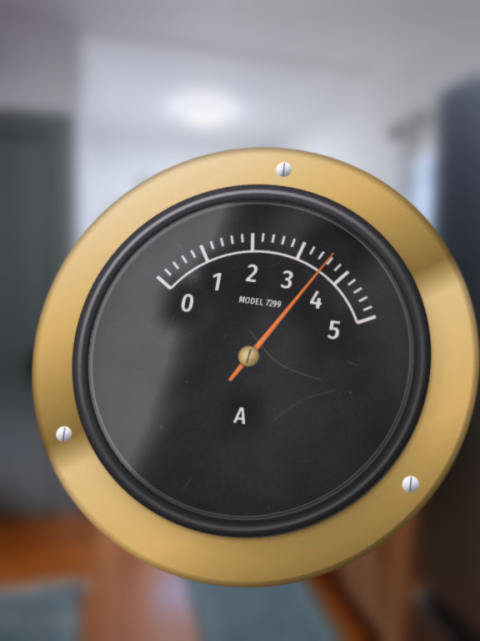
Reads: A 3.6
